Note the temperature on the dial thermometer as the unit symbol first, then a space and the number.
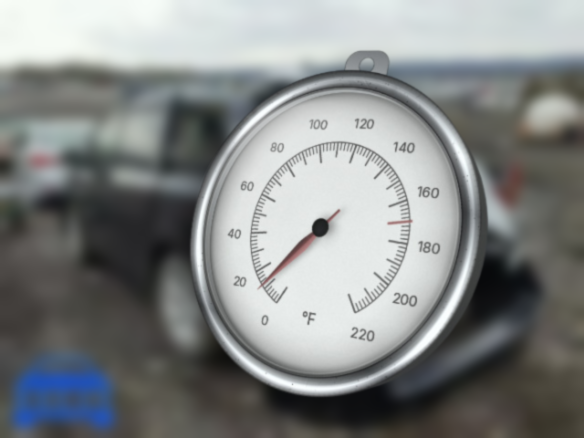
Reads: °F 10
